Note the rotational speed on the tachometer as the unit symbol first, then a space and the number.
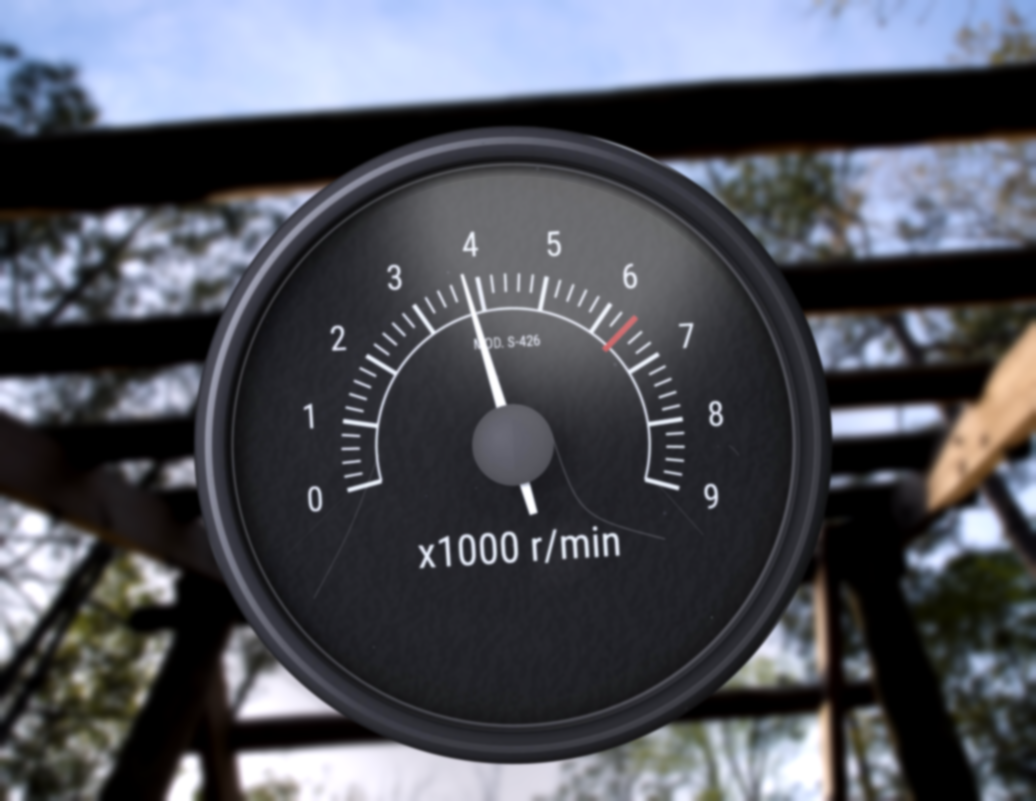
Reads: rpm 3800
